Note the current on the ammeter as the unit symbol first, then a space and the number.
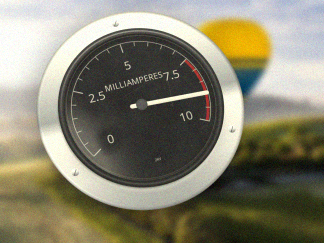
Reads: mA 9
